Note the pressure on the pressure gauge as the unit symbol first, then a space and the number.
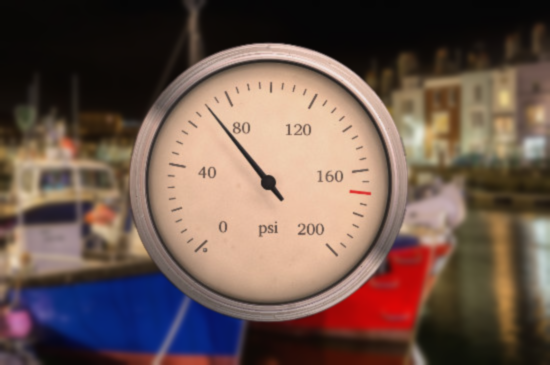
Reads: psi 70
